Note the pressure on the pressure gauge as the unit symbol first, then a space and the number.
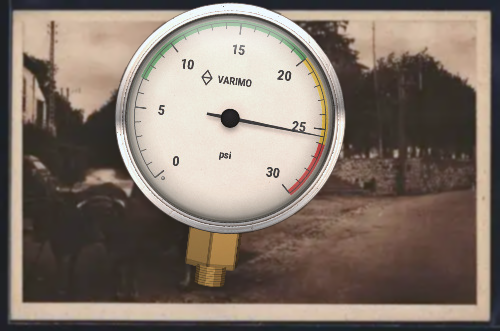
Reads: psi 25.5
